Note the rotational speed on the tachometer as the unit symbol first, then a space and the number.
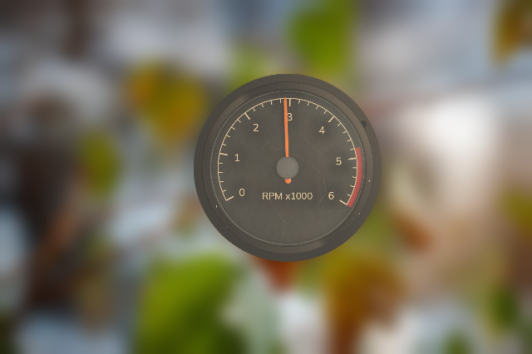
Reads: rpm 2900
